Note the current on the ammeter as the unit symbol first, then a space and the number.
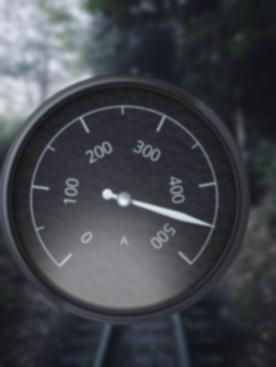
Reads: A 450
